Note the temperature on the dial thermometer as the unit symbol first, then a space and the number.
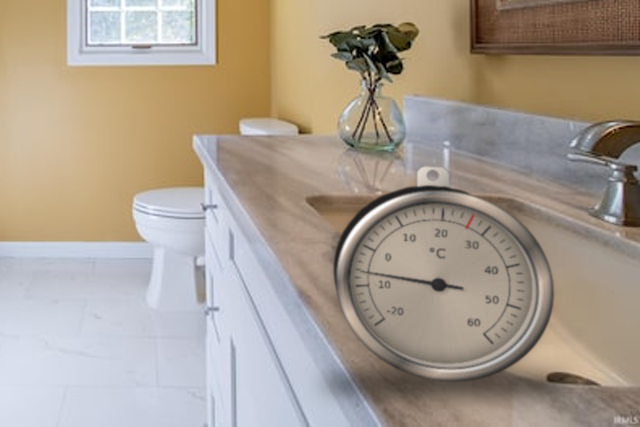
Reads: °C -6
